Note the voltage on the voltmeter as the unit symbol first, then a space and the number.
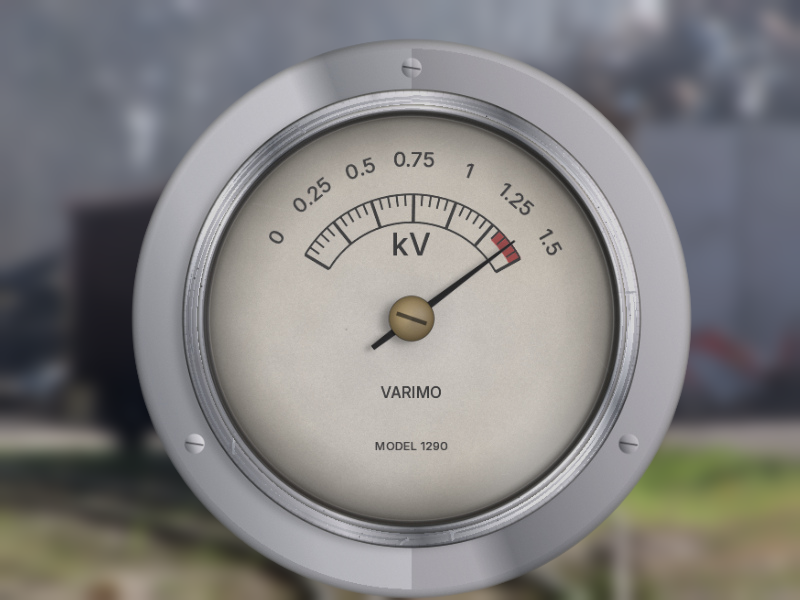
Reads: kV 1.4
